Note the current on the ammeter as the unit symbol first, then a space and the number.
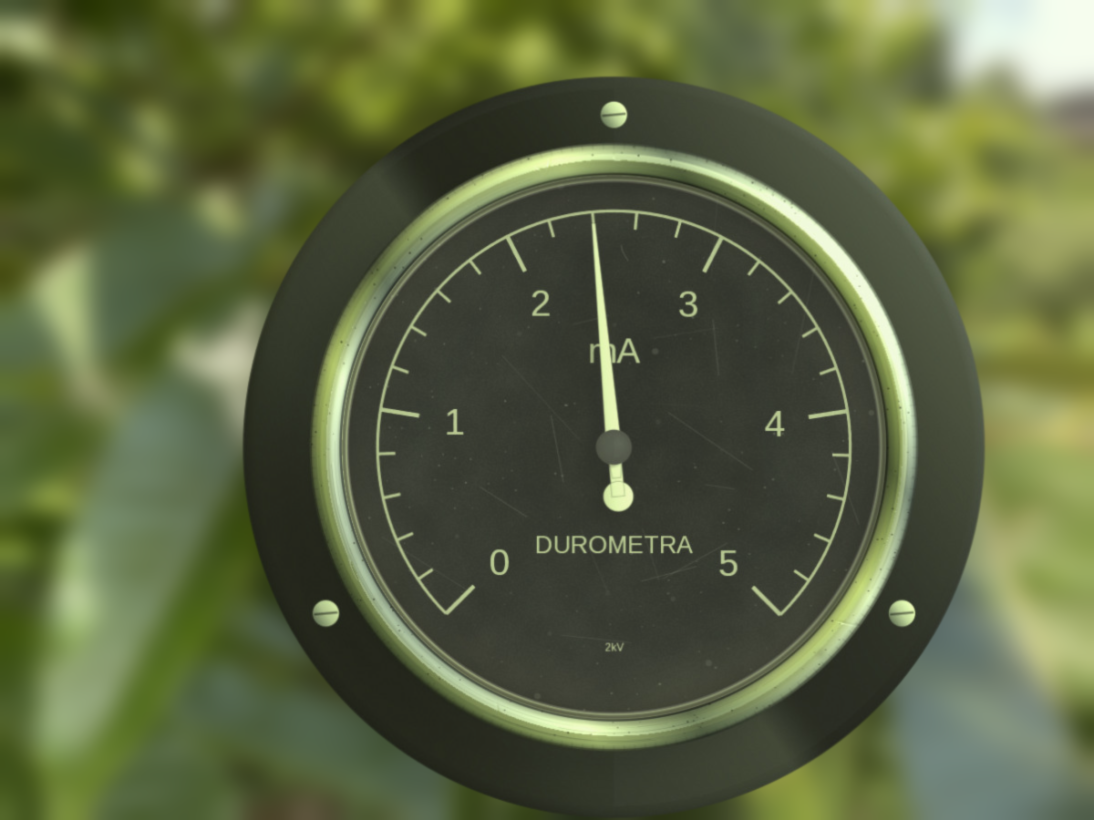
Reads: mA 2.4
